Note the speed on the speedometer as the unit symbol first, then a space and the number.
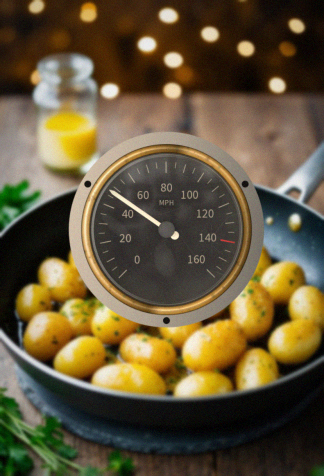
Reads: mph 47.5
